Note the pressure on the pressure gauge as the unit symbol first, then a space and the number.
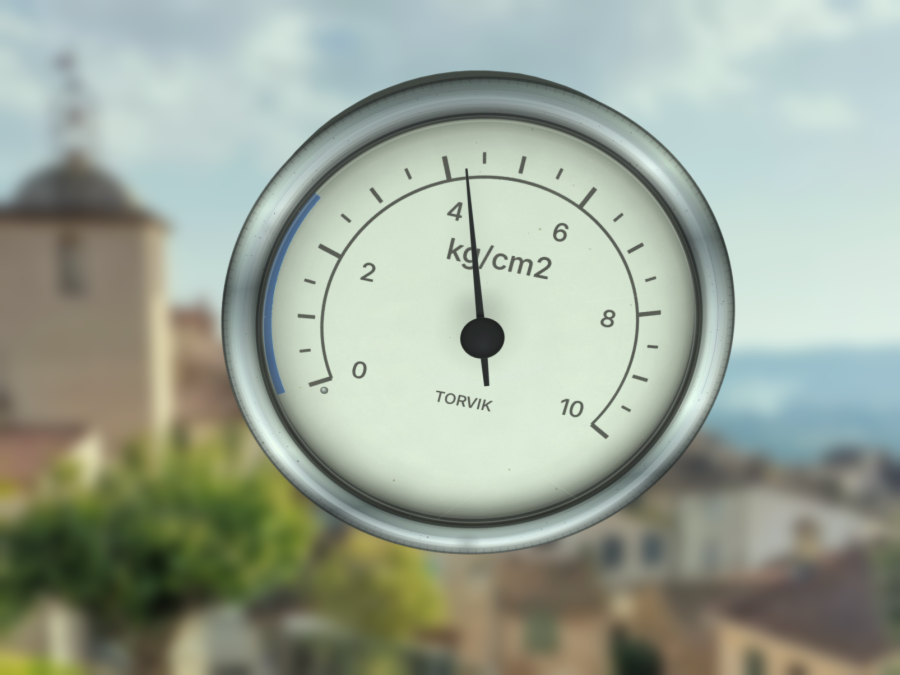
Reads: kg/cm² 4.25
